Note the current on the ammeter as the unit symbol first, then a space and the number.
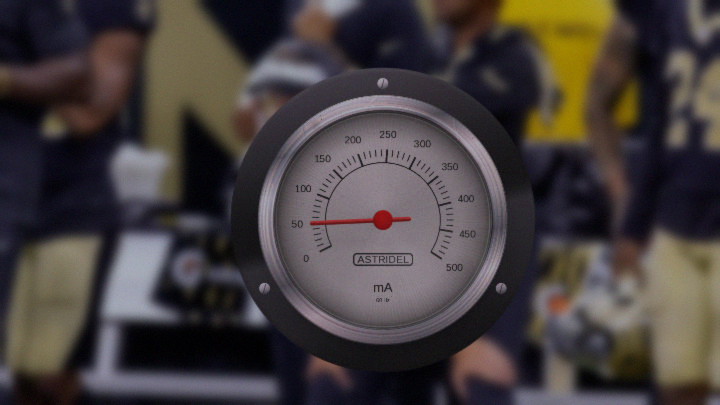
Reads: mA 50
